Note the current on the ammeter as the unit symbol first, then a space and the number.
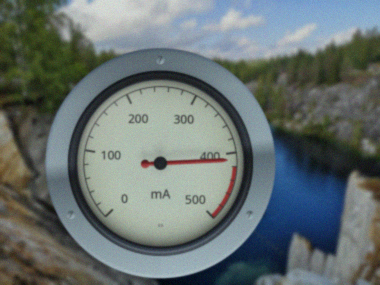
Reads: mA 410
